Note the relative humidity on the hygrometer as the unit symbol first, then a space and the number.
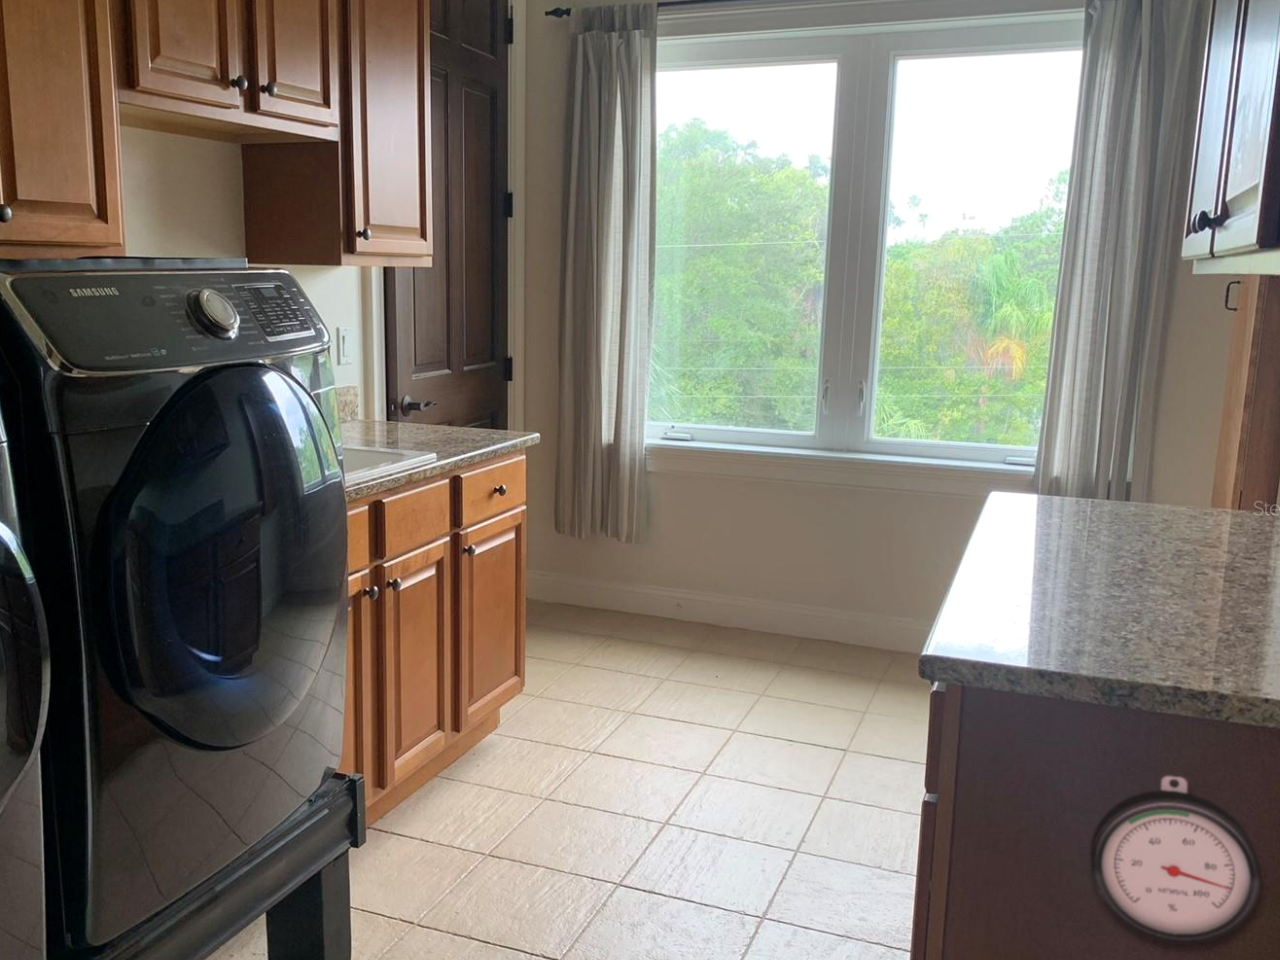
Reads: % 90
